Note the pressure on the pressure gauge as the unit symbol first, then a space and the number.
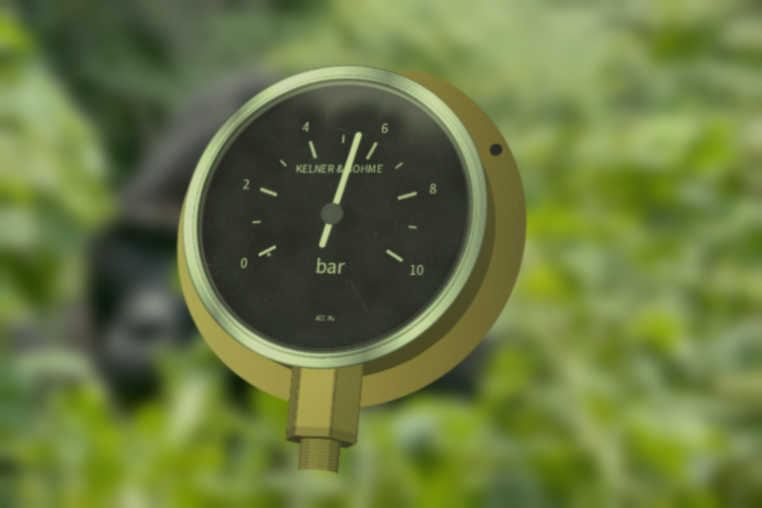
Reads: bar 5.5
